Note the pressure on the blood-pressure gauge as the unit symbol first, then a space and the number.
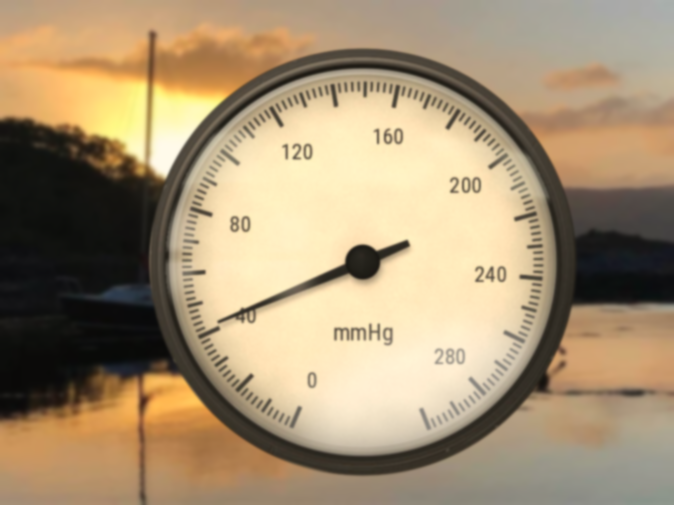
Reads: mmHg 42
